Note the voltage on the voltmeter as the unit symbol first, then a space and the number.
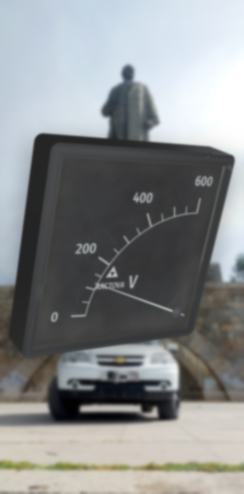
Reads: V 125
